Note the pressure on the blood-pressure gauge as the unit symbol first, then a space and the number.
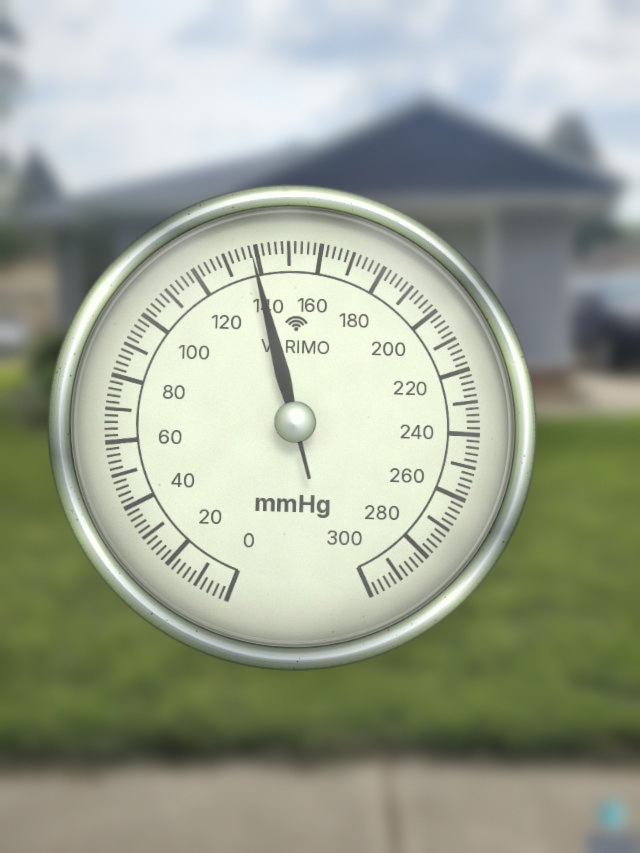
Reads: mmHg 138
